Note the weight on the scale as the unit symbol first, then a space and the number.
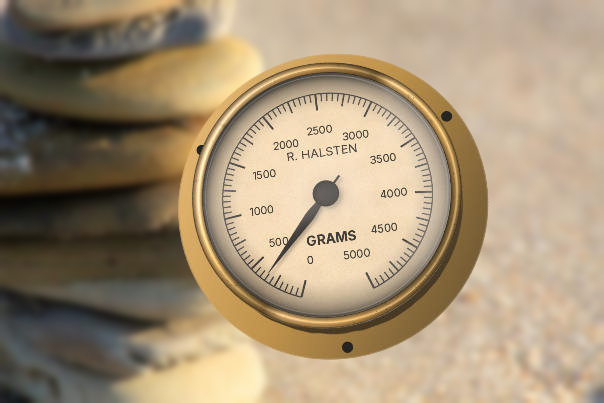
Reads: g 350
